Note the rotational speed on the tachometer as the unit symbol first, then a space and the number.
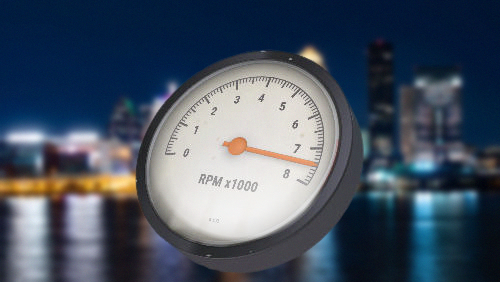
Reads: rpm 7500
